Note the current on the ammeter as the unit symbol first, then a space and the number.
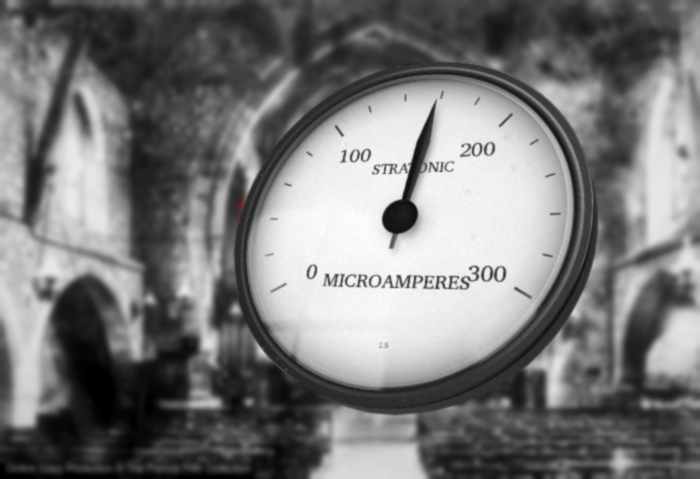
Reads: µA 160
